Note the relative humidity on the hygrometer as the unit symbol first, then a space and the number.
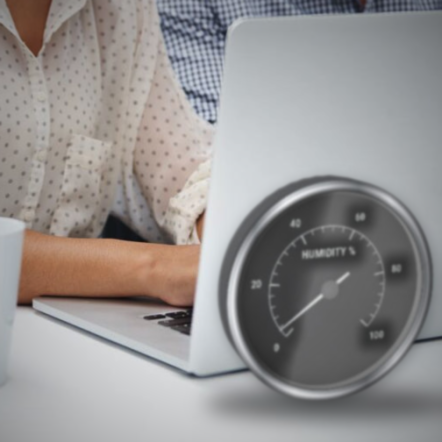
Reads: % 4
